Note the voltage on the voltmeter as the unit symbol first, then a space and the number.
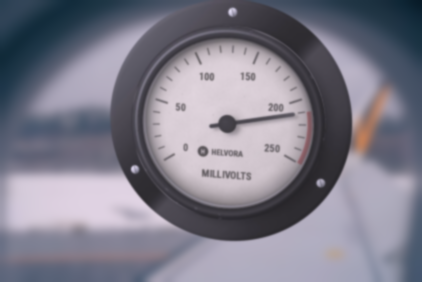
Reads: mV 210
